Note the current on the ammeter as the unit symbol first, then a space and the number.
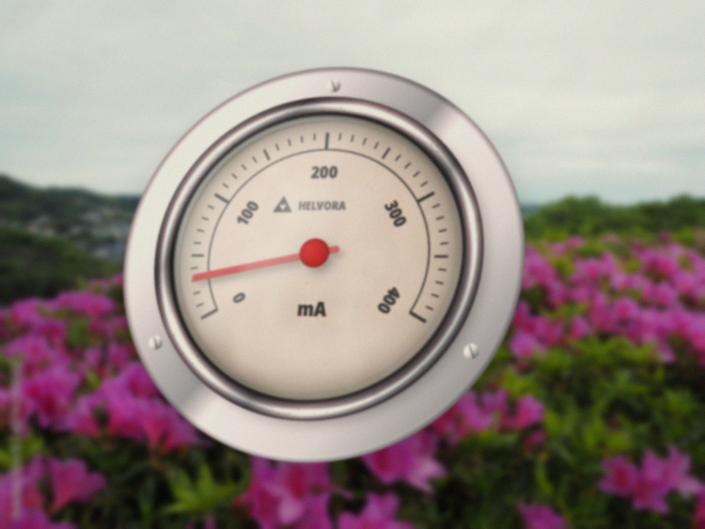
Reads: mA 30
